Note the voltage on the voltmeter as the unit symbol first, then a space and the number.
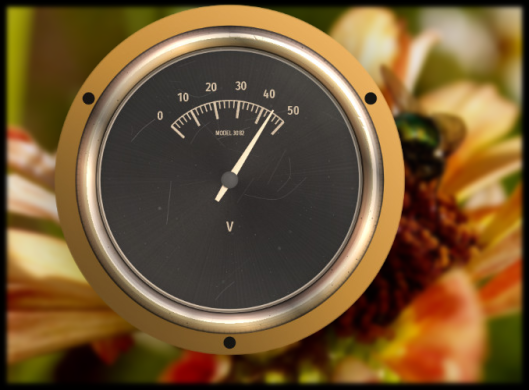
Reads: V 44
